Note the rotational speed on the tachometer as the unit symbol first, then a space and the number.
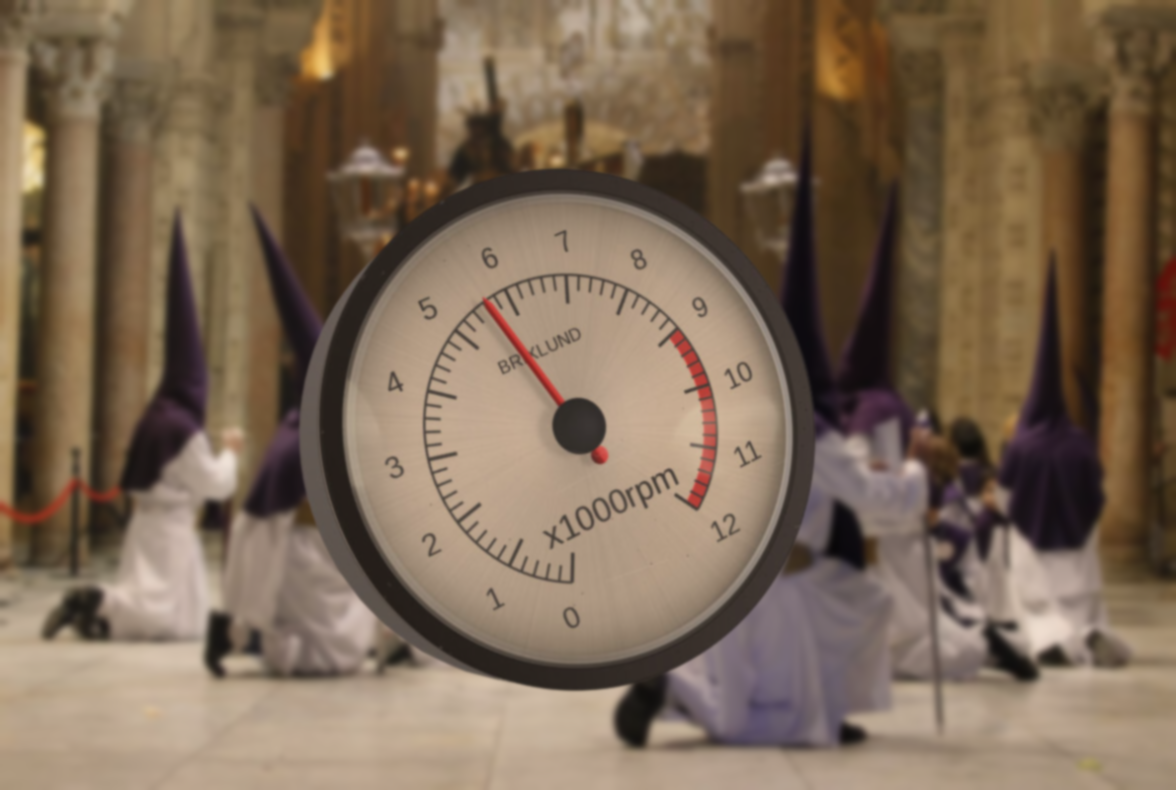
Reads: rpm 5600
